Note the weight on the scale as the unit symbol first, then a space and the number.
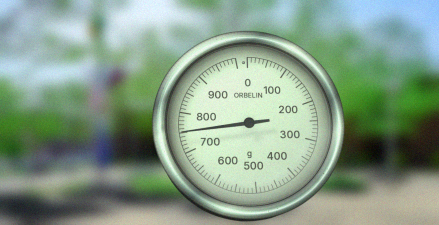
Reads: g 750
